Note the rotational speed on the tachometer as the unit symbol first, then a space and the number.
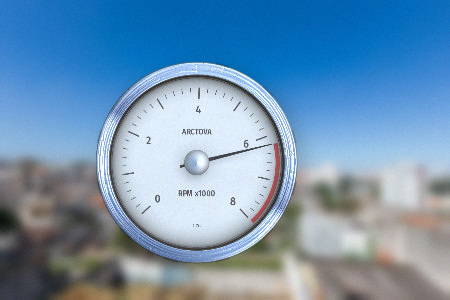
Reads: rpm 6200
